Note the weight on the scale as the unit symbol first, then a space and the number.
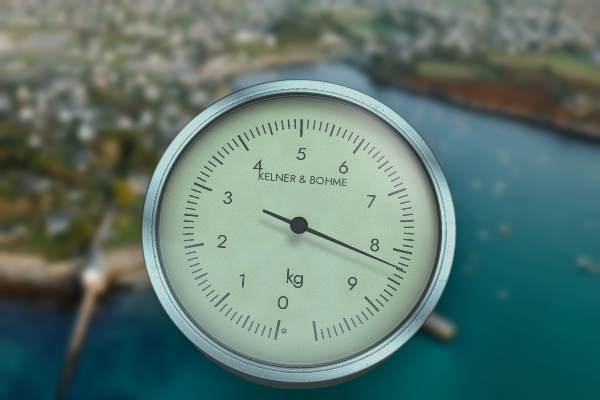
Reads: kg 8.3
